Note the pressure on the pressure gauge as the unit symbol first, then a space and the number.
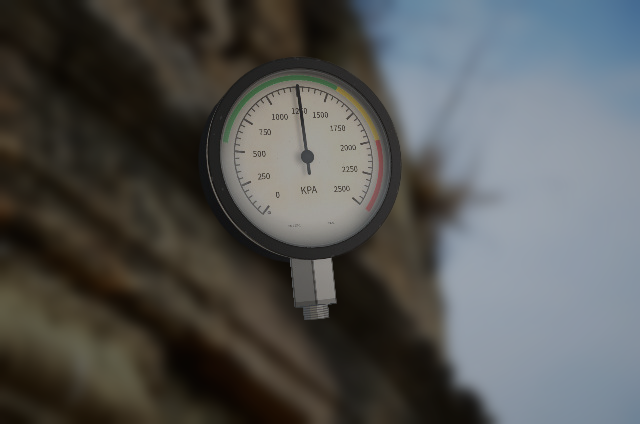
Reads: kPa 1250
